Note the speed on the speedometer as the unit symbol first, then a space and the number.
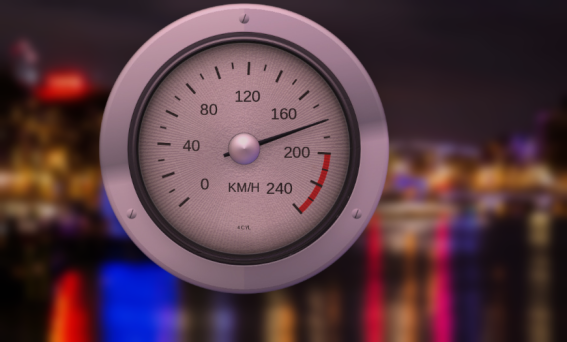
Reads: km/h 180
